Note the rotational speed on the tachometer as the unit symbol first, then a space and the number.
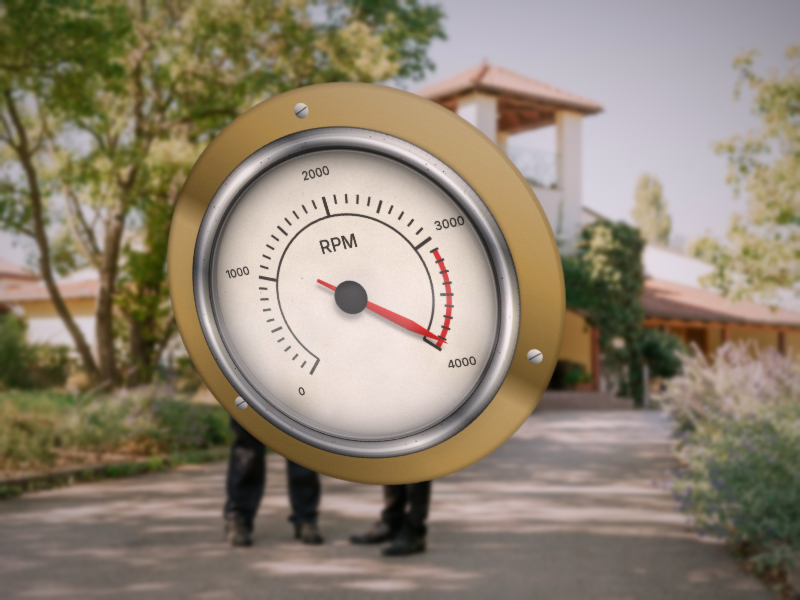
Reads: rpm 3900
